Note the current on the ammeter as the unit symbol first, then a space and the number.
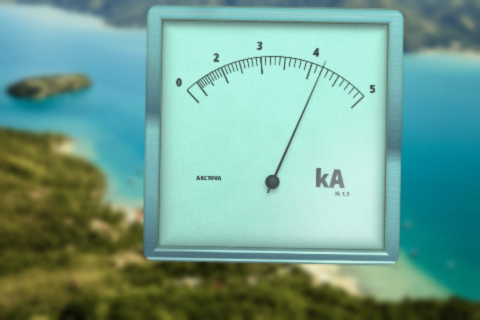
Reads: kA 4.2
